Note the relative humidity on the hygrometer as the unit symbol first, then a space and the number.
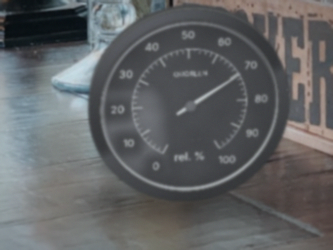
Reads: % 70
